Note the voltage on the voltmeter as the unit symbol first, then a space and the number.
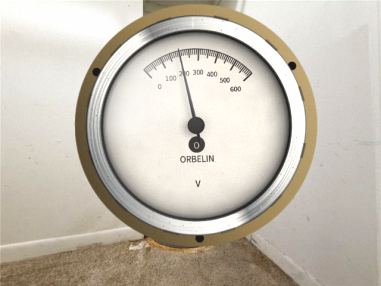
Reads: V 200
